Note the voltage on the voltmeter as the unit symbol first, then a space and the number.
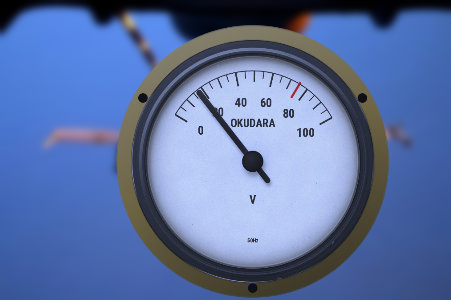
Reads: V 17.5
